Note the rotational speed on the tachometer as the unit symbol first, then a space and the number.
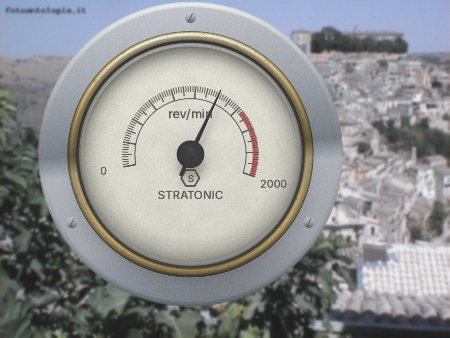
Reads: rpm 1200
